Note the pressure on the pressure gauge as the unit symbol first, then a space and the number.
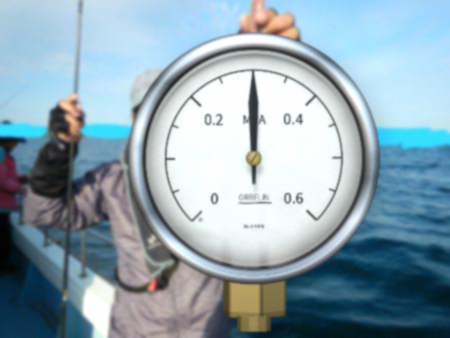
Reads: MPa 0.3
